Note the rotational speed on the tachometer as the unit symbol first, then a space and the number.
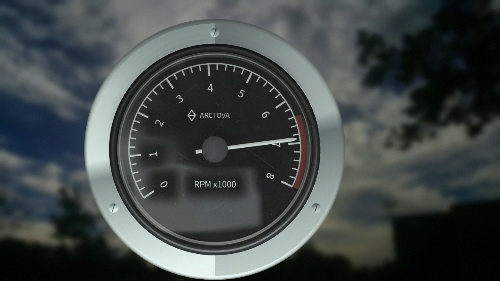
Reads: rpm 6900
